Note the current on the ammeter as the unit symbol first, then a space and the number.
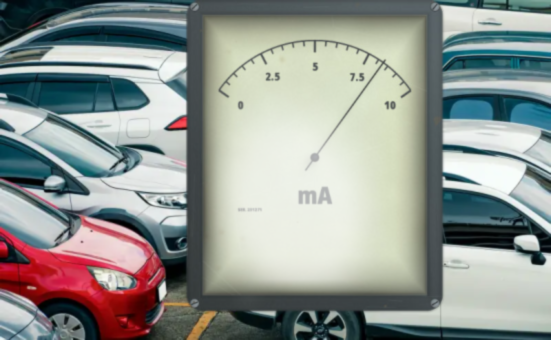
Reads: mA 8.25
